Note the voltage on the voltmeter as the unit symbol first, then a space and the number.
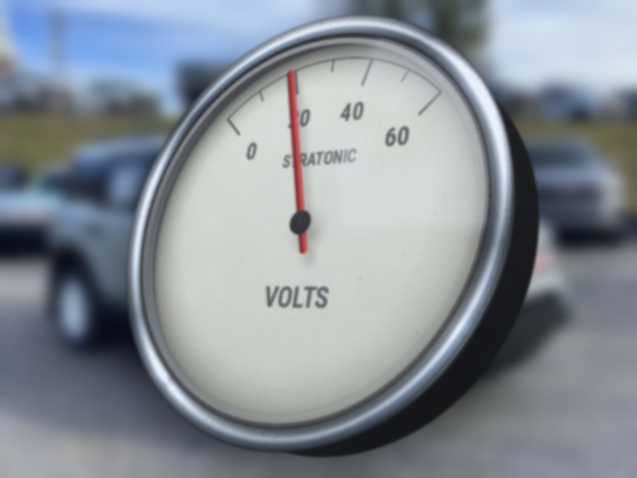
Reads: V 20
